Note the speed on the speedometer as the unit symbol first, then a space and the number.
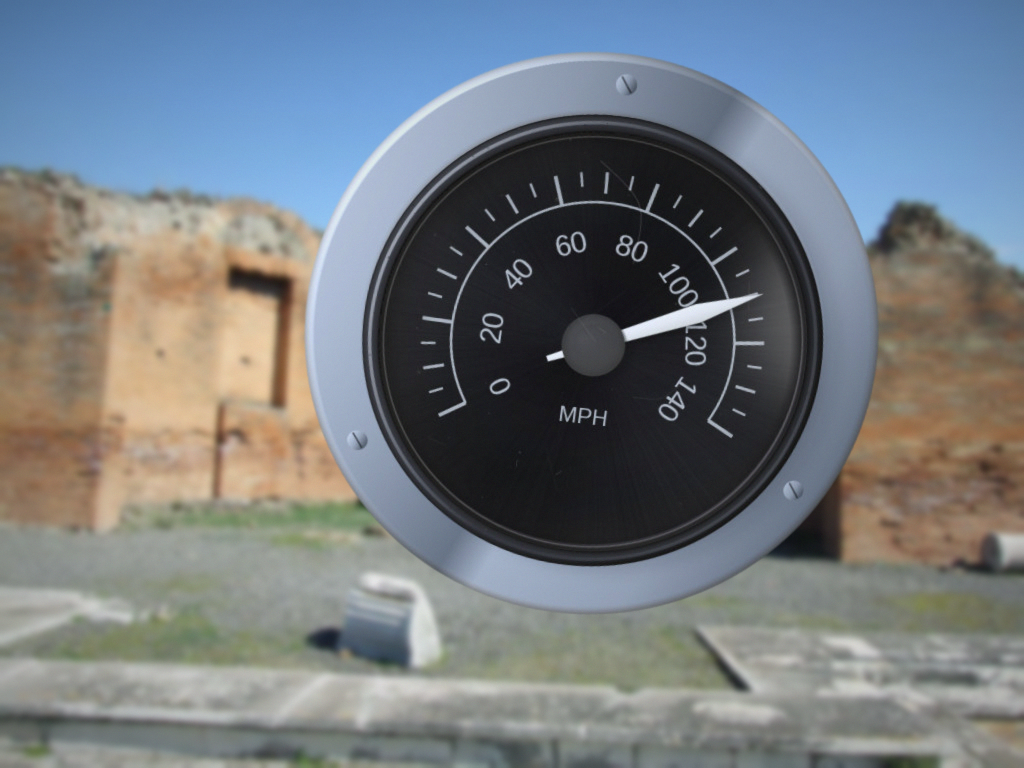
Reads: mph 110
